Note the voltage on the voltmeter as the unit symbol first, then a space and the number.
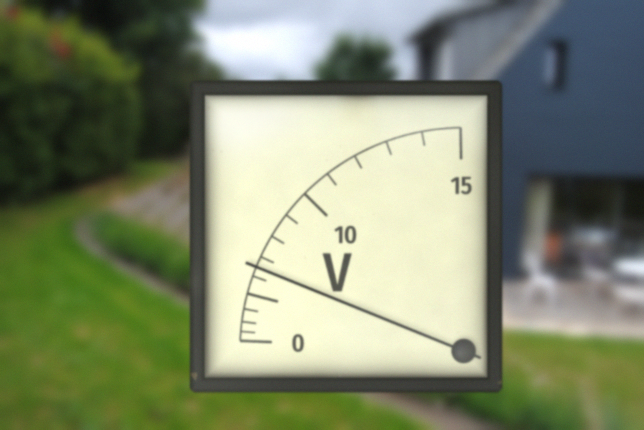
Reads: V 6.5
